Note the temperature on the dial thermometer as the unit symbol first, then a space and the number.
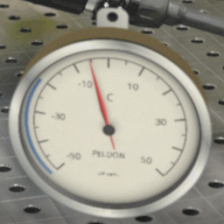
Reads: °C -5
